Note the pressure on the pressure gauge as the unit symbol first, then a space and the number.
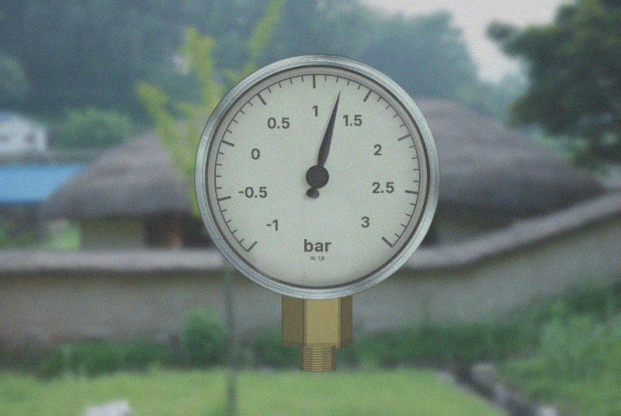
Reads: bar 1.25
